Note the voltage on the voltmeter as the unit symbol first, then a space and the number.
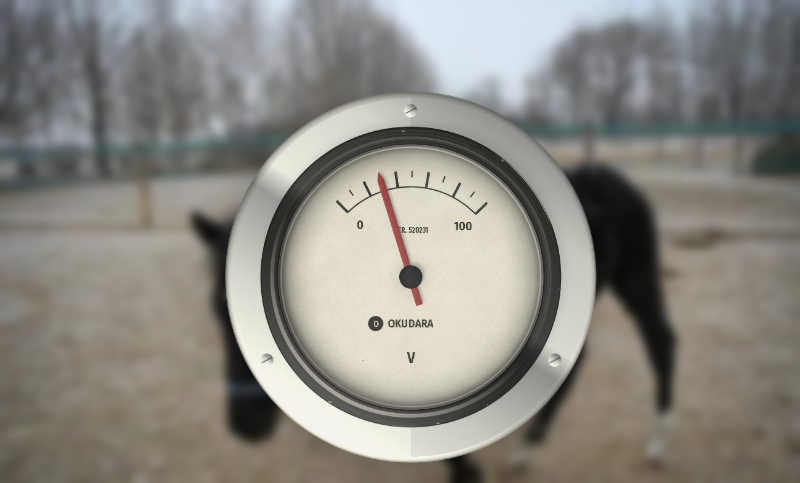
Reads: V 30
